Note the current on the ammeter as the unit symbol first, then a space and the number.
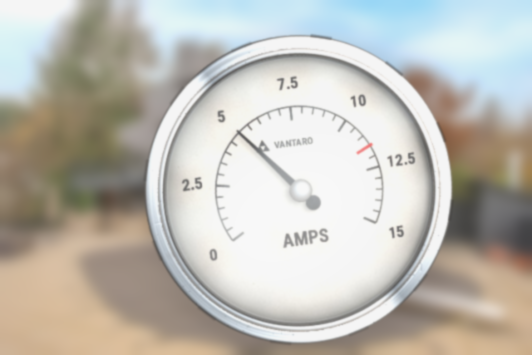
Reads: A 5
